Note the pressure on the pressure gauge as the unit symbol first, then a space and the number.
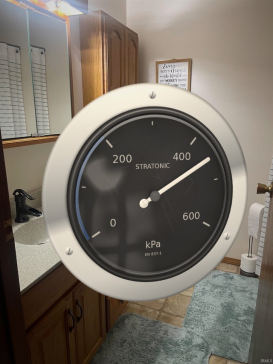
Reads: kPa 450
